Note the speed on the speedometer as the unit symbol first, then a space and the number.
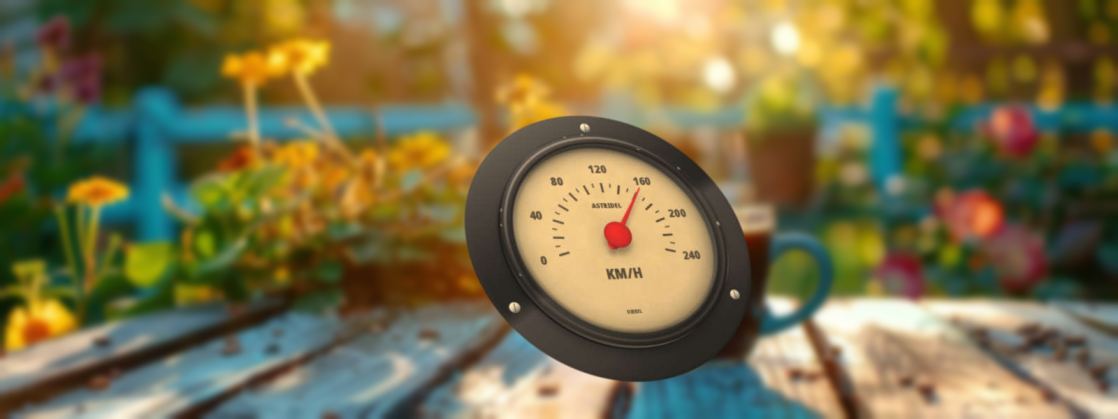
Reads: km/h 160
